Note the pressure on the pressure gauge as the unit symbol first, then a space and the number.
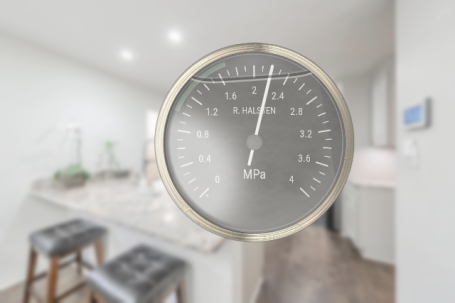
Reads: MPa 2.2
